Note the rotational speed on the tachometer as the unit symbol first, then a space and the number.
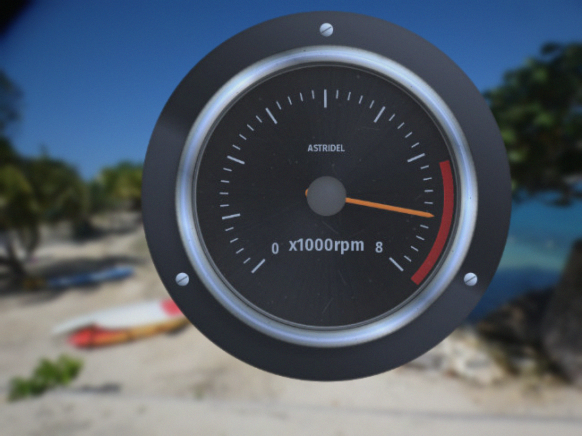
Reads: rpm 7000
